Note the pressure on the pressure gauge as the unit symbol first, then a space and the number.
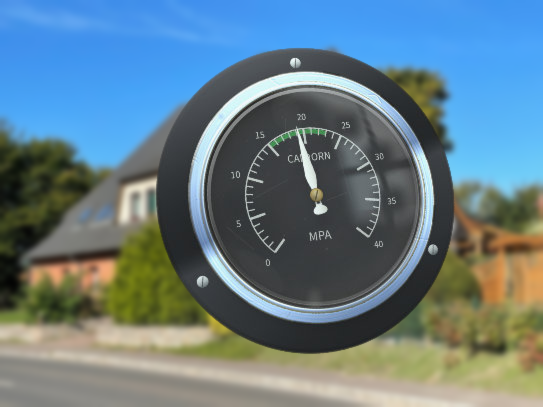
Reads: MPa 19
